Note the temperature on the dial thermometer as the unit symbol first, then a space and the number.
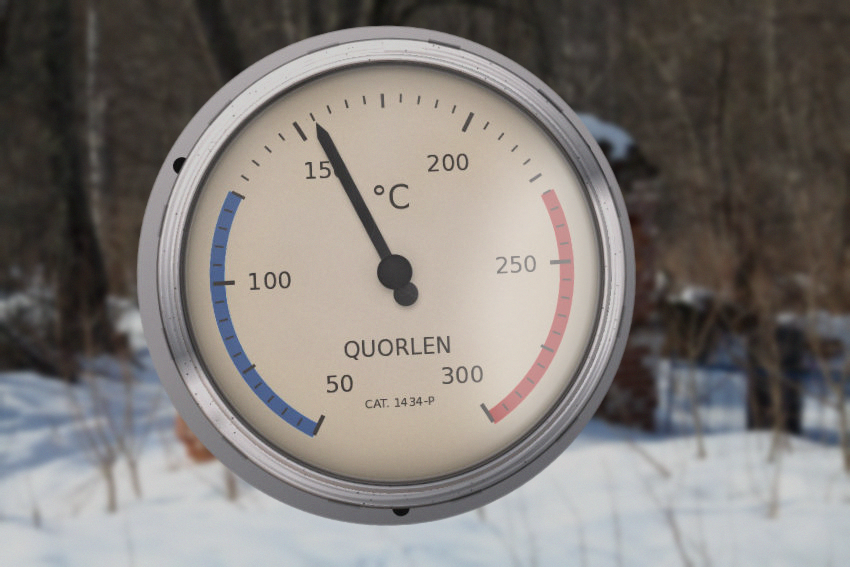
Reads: °C 155
